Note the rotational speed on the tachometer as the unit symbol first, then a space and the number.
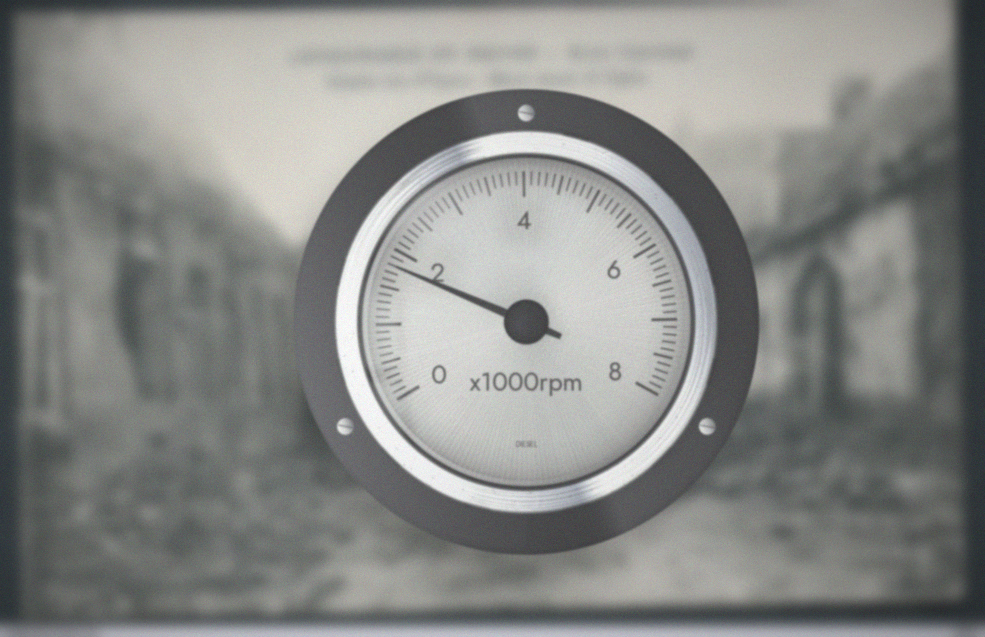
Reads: rpm 1800
